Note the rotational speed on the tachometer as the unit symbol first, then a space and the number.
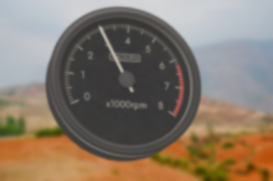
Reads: rpm 3000
